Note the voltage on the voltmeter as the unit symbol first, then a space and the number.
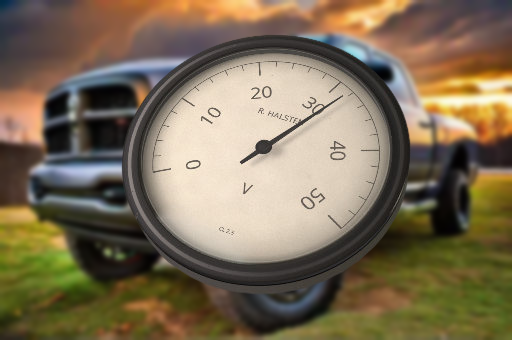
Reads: V 32
